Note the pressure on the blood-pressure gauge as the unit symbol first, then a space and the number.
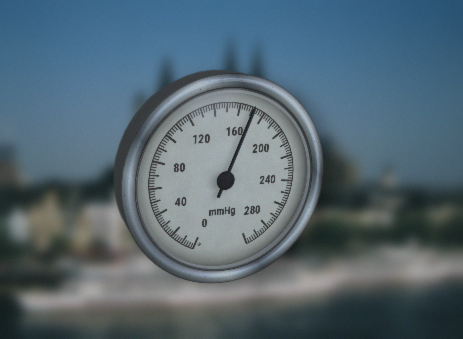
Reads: mmHg 170
